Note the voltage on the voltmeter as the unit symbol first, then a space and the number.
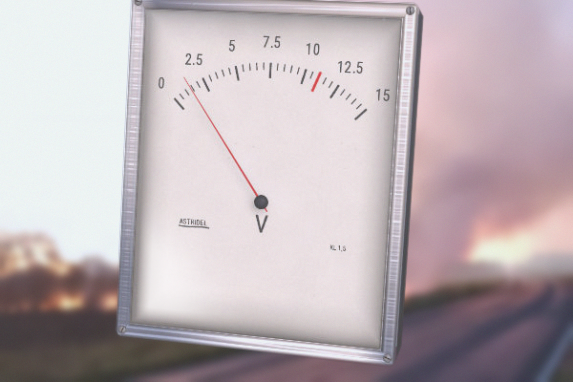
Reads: V 1.5
